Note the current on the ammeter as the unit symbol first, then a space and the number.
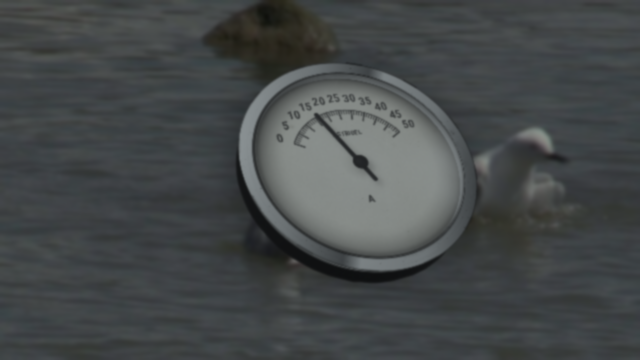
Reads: A 15
